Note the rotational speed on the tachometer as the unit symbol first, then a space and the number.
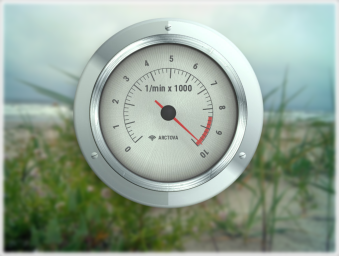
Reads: rpm 9800
